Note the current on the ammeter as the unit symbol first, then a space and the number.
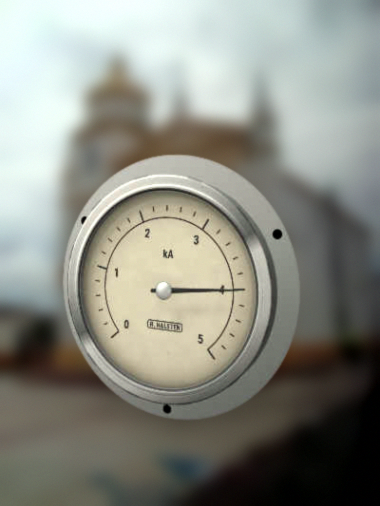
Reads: kA 4
